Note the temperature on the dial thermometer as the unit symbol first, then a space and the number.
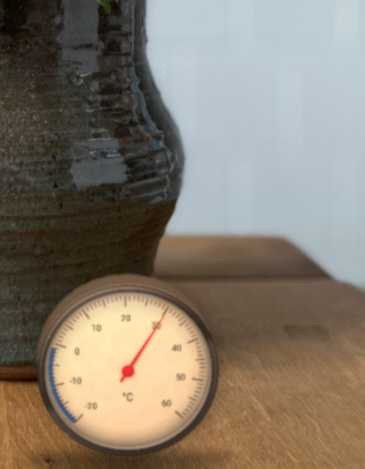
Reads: °C 30
